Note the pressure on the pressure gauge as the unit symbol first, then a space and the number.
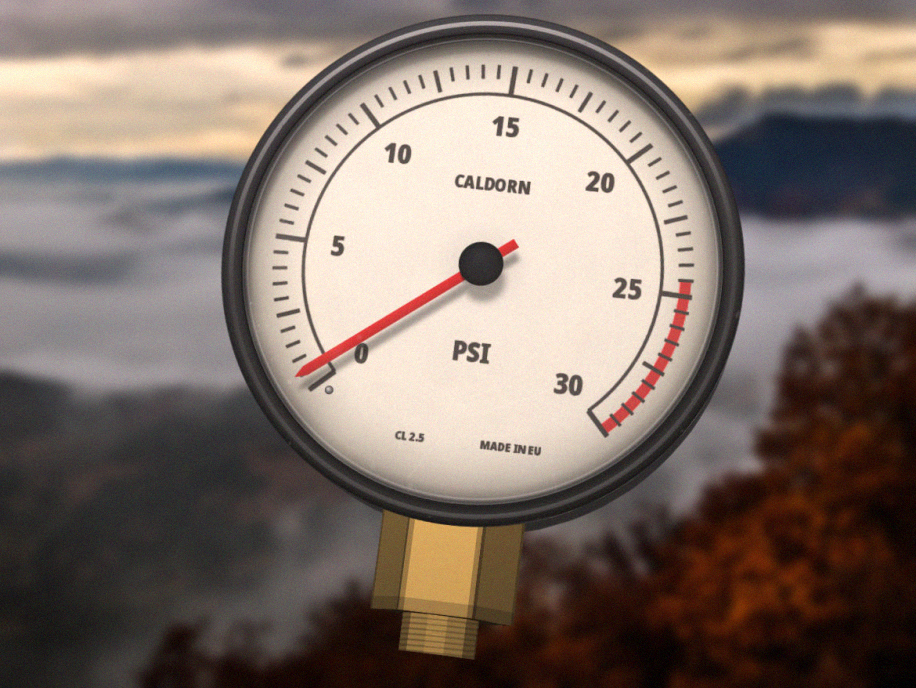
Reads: psi 0.5
